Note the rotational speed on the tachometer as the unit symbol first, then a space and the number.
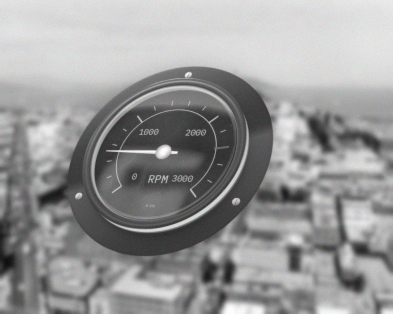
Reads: rpm 500
